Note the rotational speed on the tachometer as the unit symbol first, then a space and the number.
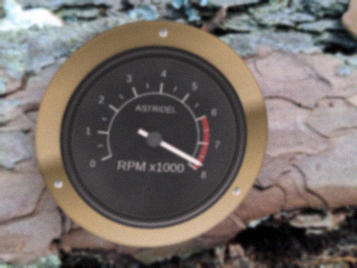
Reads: rpm 7750
